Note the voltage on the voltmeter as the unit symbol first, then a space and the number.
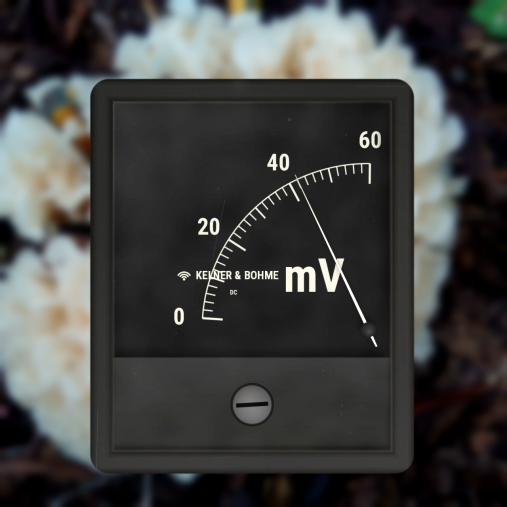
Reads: mV 42
